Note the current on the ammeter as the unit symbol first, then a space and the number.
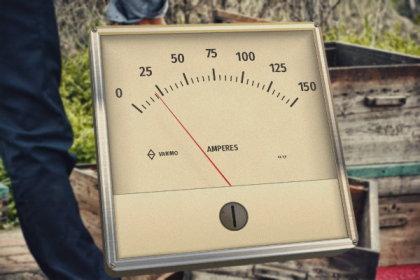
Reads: A 20
